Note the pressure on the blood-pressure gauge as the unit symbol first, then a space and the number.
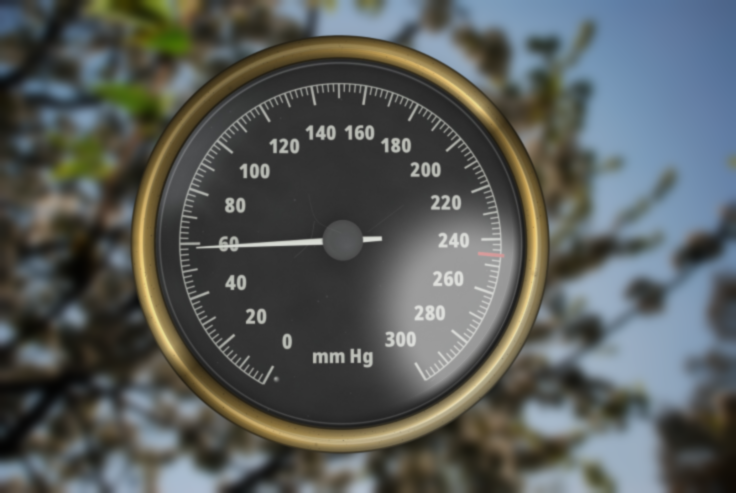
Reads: mmHg 58
